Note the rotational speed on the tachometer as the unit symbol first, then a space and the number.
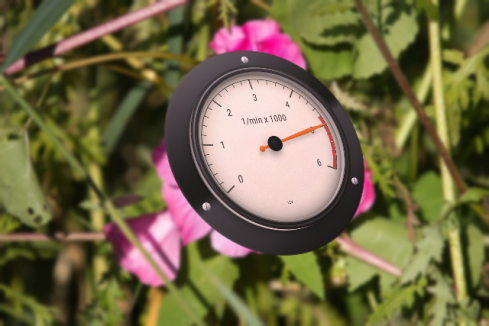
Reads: rpm 5000
